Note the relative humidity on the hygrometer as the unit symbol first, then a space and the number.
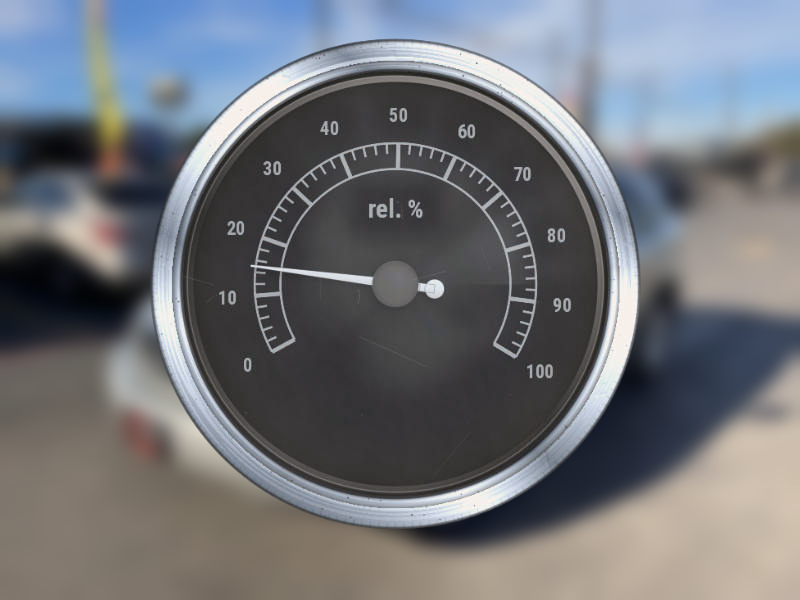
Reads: % 15
